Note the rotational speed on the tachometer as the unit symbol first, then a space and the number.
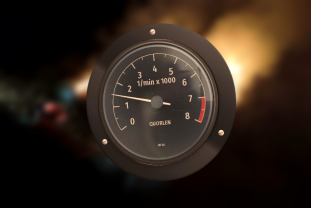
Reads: rpm 1500
